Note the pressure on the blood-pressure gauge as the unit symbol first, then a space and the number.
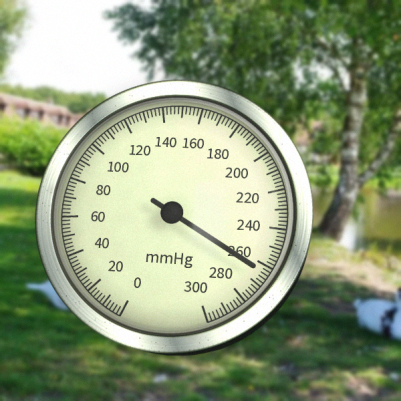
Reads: mmHg 264
